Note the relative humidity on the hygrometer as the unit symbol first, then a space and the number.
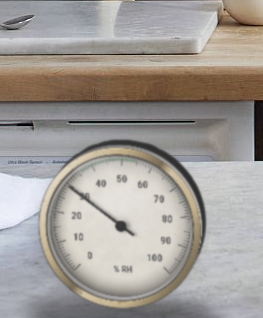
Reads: % 30
